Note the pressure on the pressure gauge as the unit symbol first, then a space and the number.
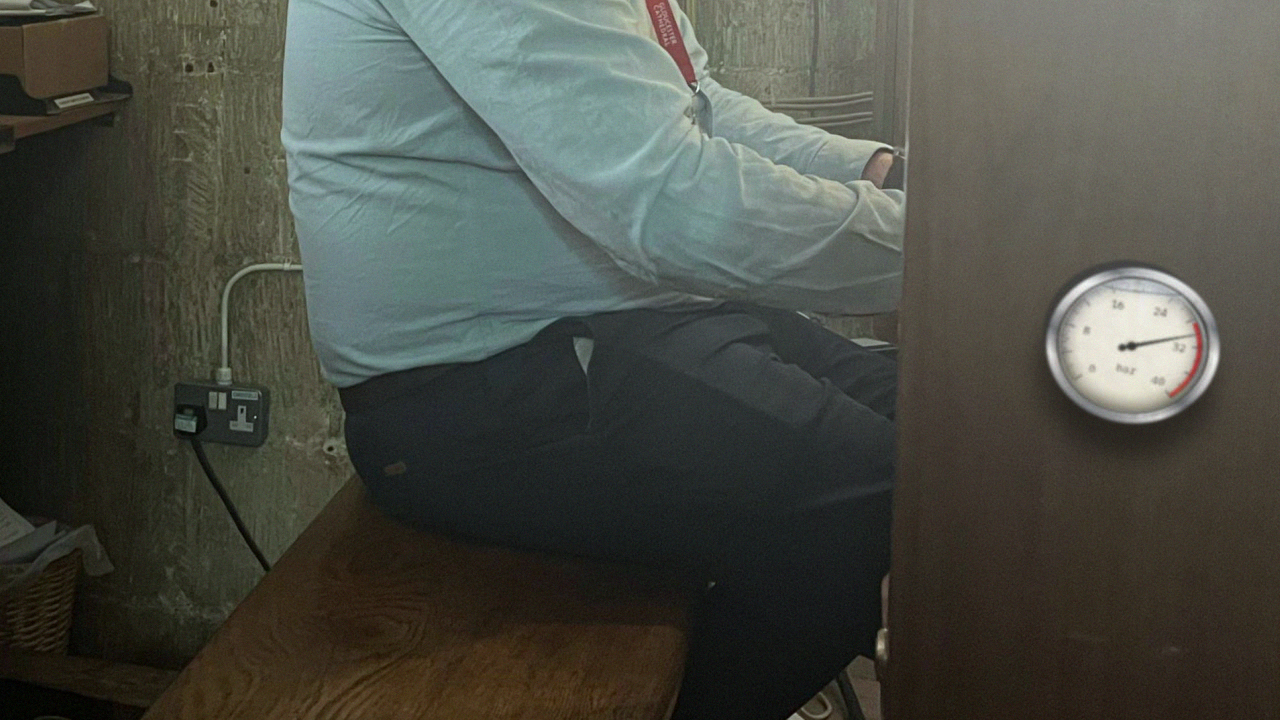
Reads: bar 30
